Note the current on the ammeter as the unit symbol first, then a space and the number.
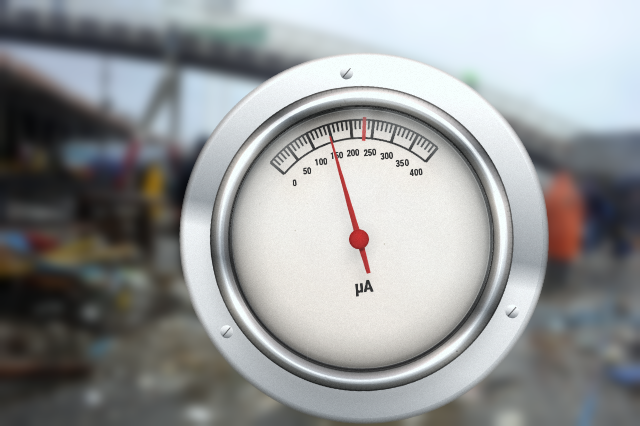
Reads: µA 150
